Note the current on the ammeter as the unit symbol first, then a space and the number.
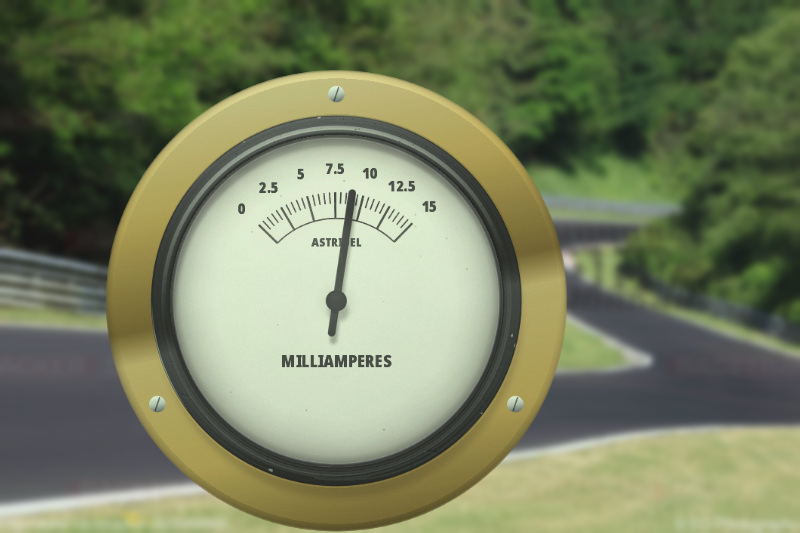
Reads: mA 9
